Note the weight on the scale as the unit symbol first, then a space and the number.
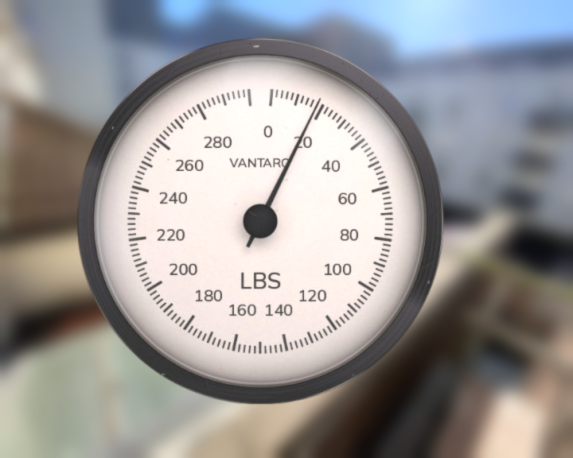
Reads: lb 18
